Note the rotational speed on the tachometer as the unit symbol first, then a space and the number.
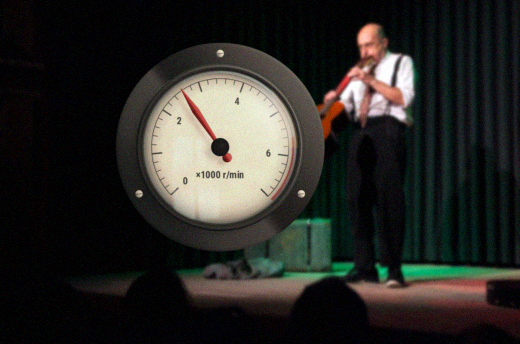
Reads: rpm 2600
